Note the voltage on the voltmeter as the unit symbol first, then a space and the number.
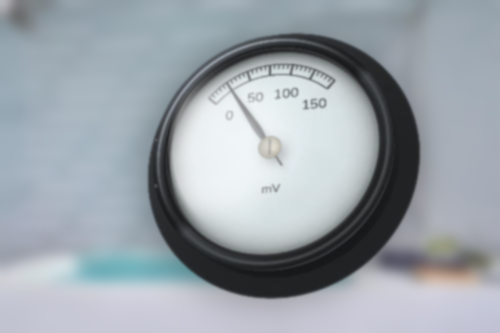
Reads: mV 25
